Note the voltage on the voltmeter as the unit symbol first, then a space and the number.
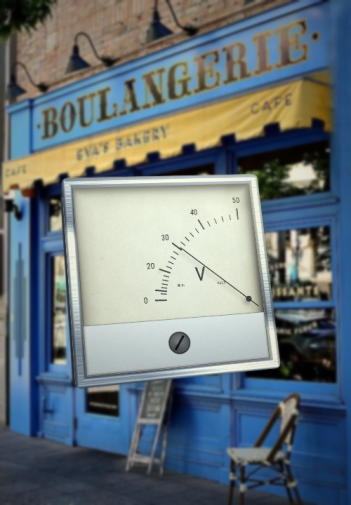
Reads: V 30
